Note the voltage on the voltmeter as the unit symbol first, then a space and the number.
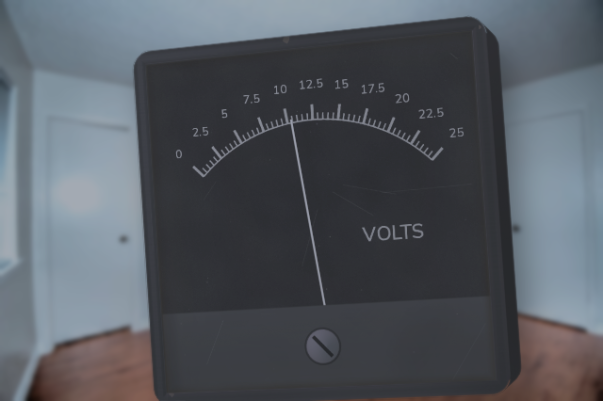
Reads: V 10.5
